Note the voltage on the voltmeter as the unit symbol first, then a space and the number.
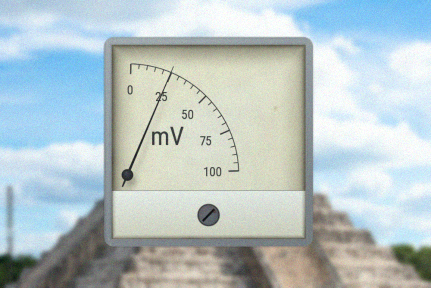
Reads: mV 25
